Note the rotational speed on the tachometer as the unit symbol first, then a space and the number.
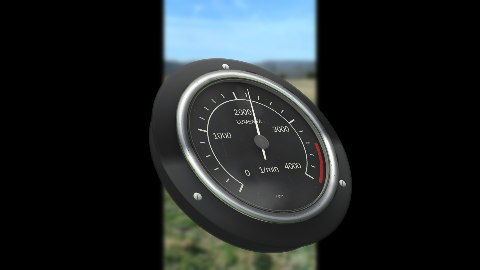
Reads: rpm 2200
